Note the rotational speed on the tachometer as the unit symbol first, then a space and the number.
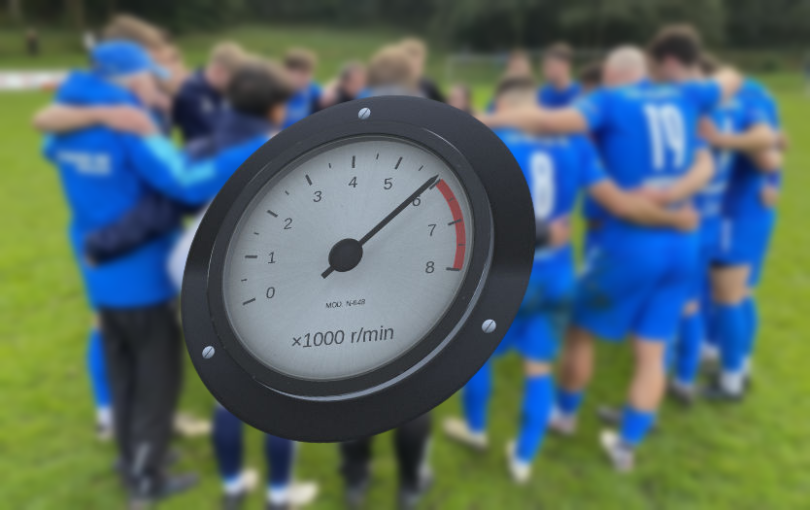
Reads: rpm 6000
